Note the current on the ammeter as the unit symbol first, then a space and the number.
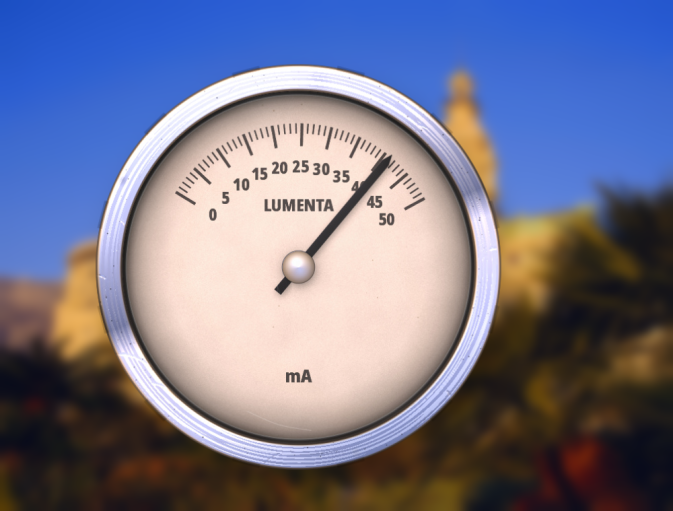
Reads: mA 41
